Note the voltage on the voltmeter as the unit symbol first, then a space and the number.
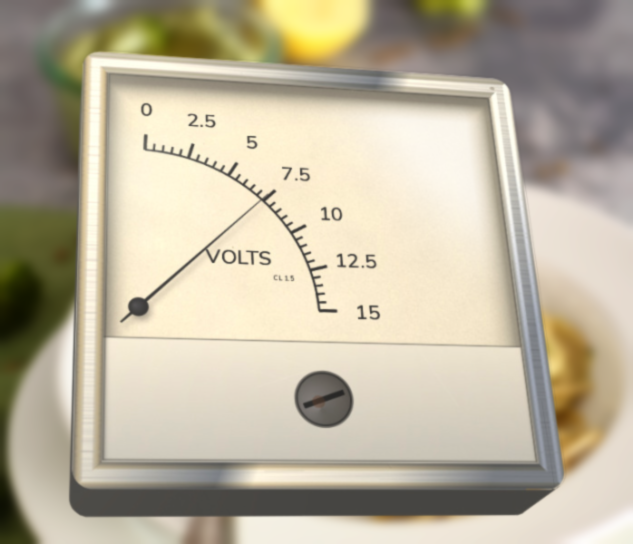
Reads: V 7.5
